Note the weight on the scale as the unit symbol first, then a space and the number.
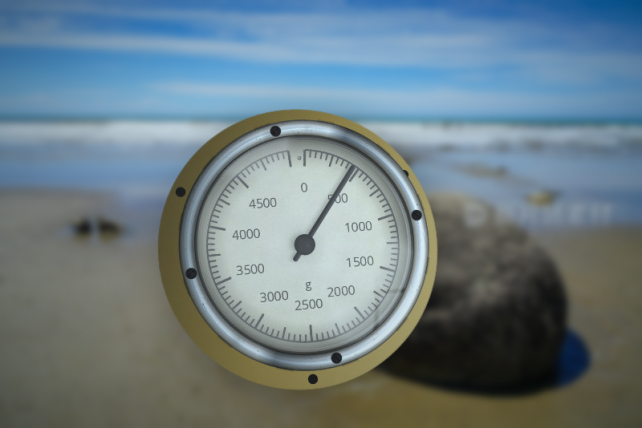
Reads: g 450
